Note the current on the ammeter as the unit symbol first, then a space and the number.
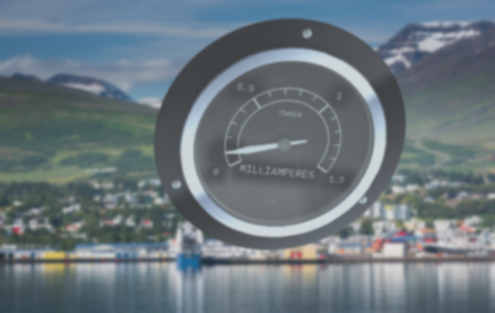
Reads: mA 0.1
